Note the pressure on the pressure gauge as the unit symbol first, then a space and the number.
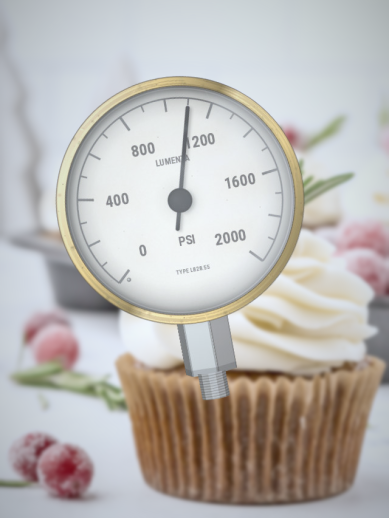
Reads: psi 1100
